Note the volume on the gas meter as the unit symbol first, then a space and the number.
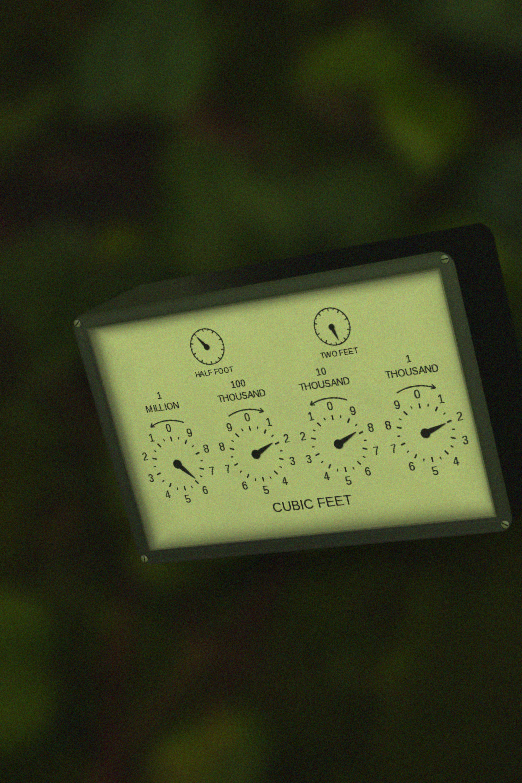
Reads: ft³ 618200
